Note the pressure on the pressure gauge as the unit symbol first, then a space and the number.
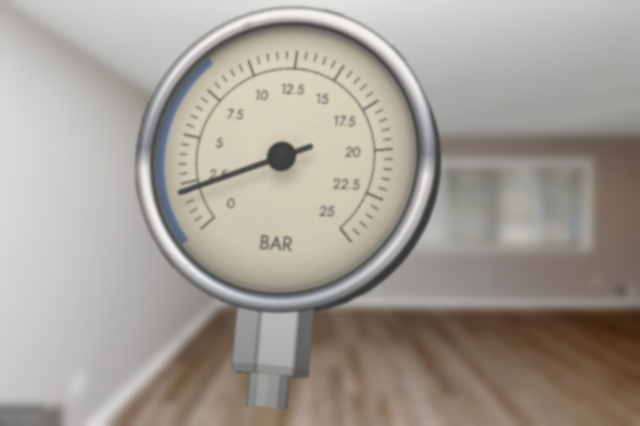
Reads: bar 2
